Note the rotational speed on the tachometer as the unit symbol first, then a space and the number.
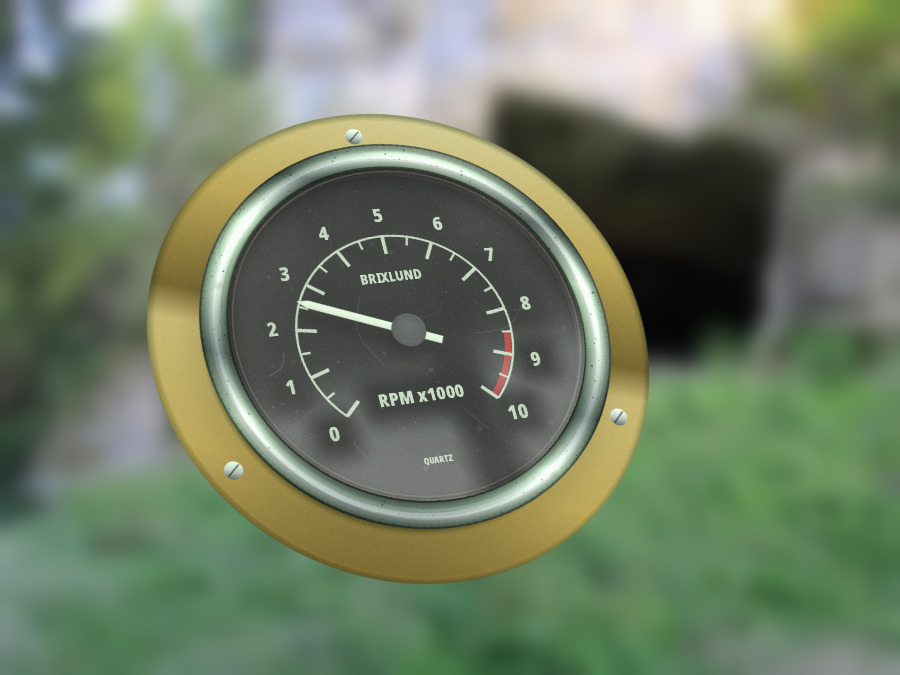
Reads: rpm 2500
